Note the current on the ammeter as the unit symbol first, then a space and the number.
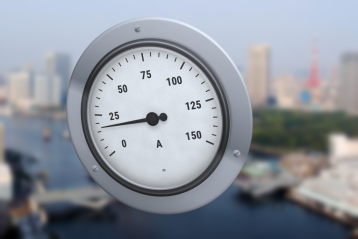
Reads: A 17.5
